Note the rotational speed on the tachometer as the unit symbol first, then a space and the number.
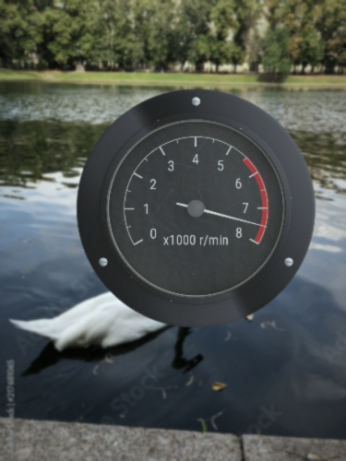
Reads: rpm 7500
